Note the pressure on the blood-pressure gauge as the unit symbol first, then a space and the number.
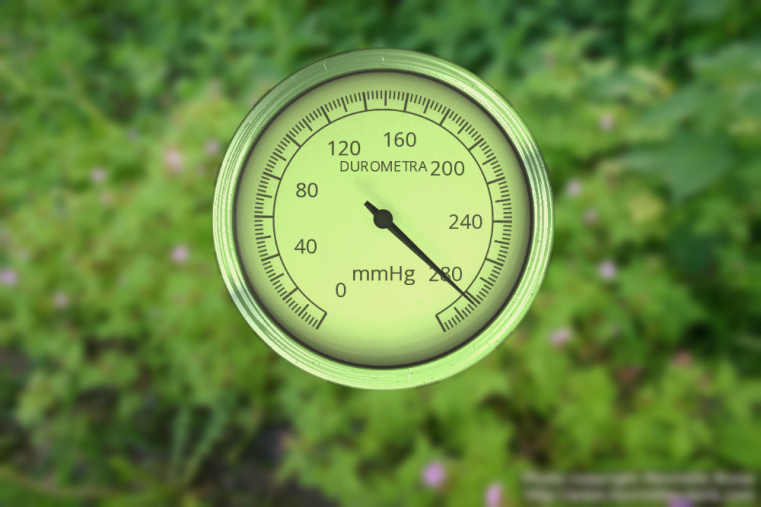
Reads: mmHg 282
